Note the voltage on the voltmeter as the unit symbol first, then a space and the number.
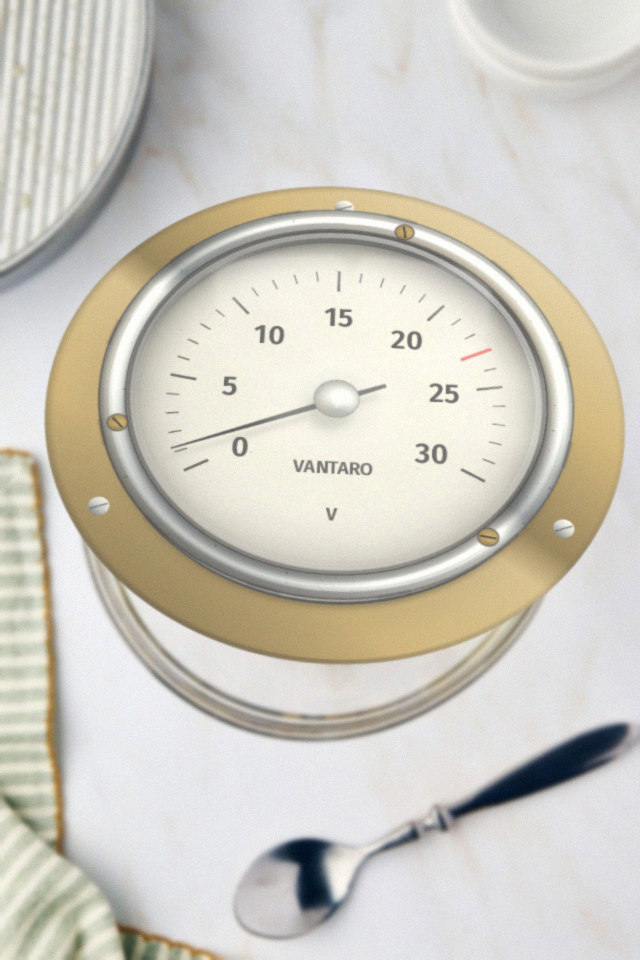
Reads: V 1
